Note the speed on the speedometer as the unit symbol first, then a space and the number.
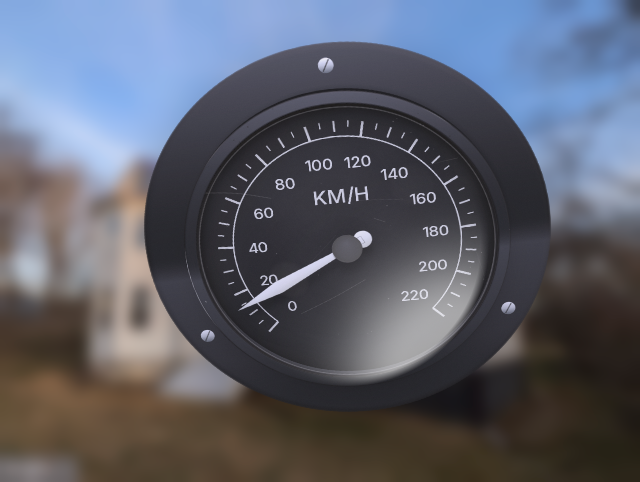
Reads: km/h 15
